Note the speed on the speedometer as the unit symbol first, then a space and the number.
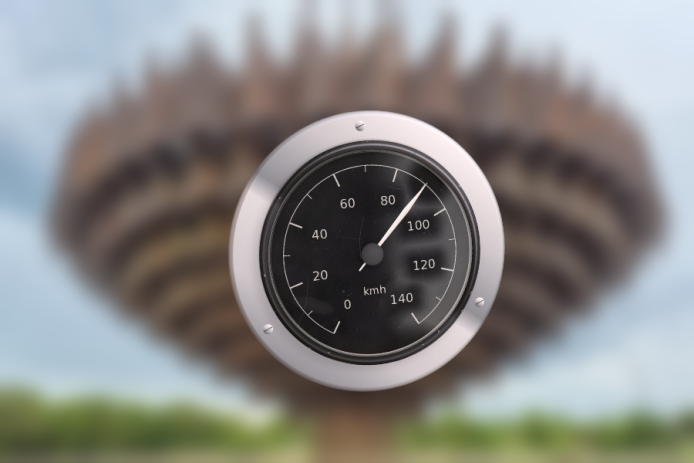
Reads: km/h 90
